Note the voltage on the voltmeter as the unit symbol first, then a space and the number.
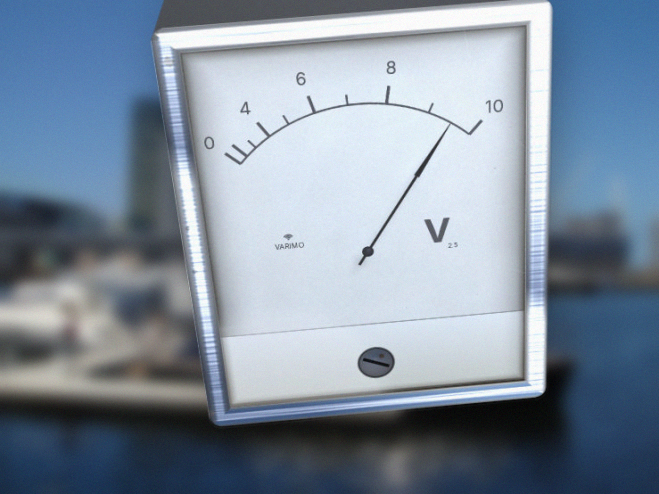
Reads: V 9.5
